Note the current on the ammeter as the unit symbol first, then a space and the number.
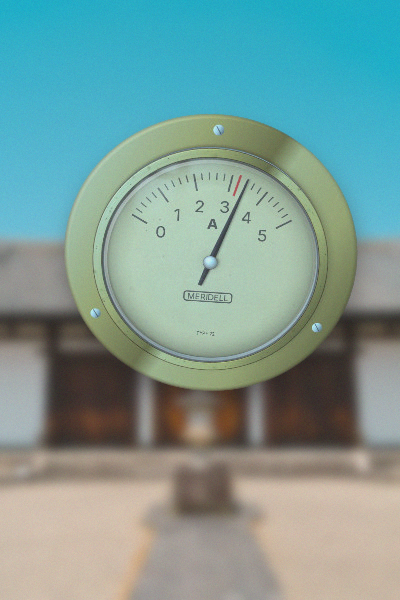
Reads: A 3.4
